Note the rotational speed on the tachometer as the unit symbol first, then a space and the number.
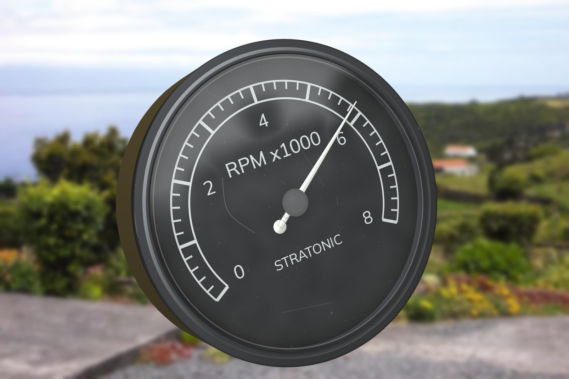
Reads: rpm 5800
